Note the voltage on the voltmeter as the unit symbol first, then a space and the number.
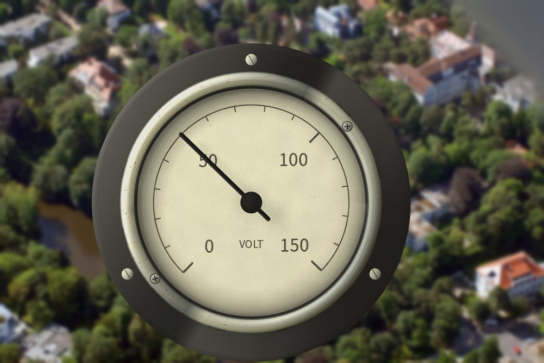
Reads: V 50
